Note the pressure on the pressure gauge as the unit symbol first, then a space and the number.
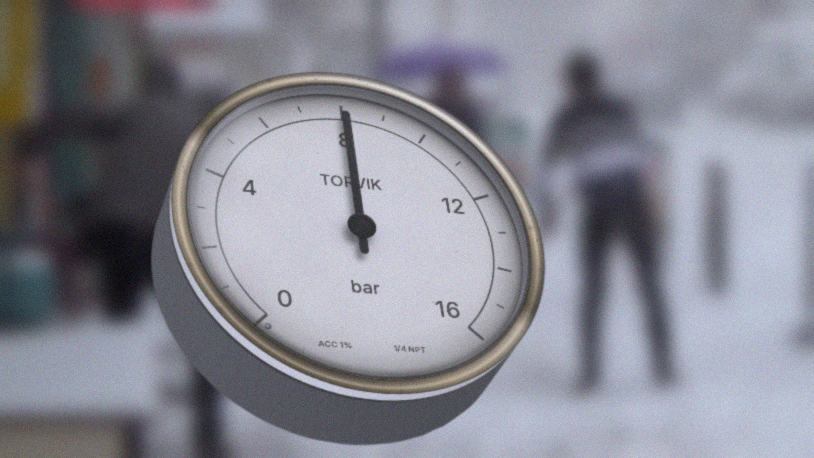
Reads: bar 8
